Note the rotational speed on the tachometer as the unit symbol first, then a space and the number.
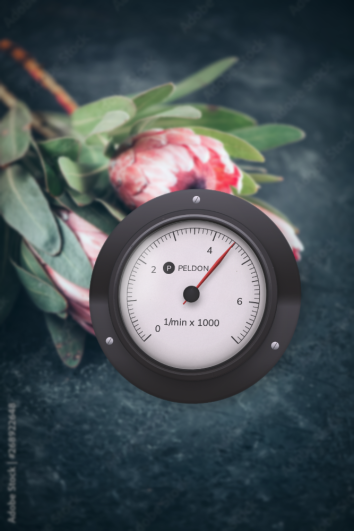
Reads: rpm 4500
